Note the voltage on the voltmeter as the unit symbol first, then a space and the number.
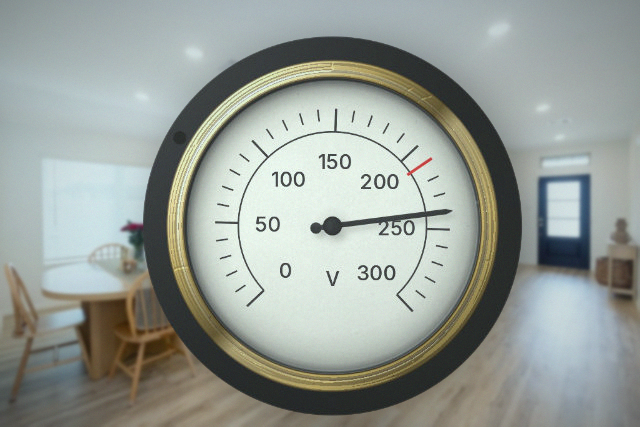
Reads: V 240
